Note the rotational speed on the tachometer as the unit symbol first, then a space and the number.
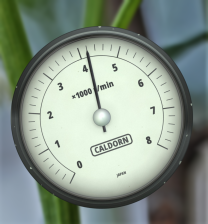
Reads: rpm 4200
